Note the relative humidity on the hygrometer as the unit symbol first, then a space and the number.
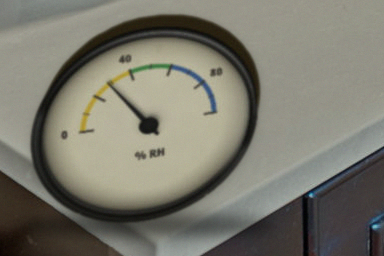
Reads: % 30
